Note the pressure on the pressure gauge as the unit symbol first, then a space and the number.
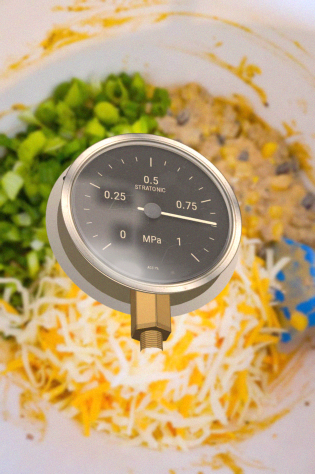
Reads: MPa 0.85
